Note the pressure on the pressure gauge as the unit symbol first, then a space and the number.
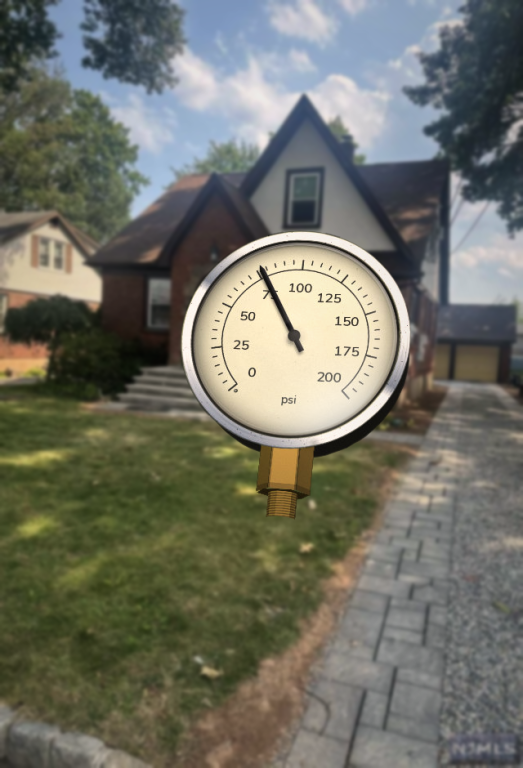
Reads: psi 77.5
